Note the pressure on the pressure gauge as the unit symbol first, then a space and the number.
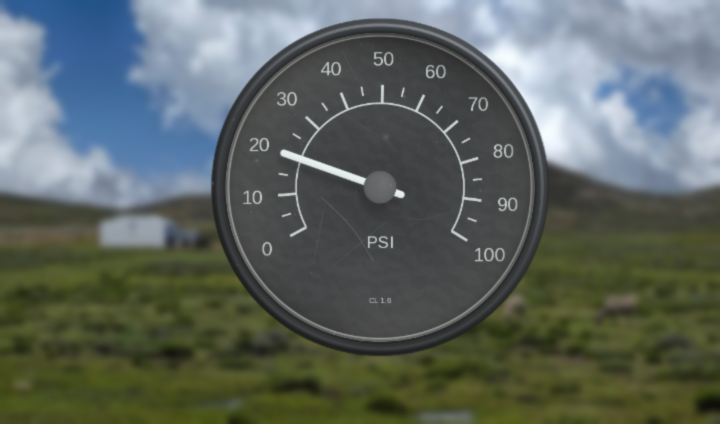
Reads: psi 20
